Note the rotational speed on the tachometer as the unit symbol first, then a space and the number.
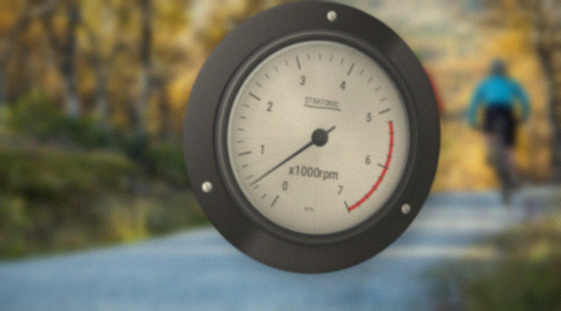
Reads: rpm 500
